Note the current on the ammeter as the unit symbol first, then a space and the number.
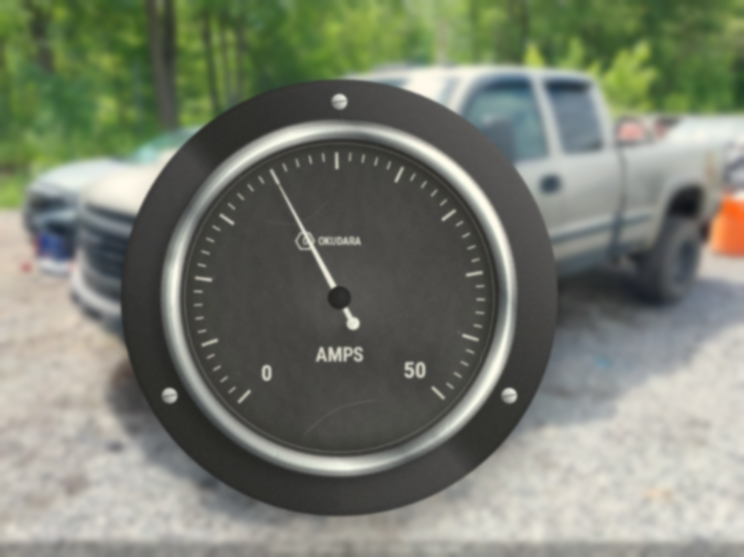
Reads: A 20
